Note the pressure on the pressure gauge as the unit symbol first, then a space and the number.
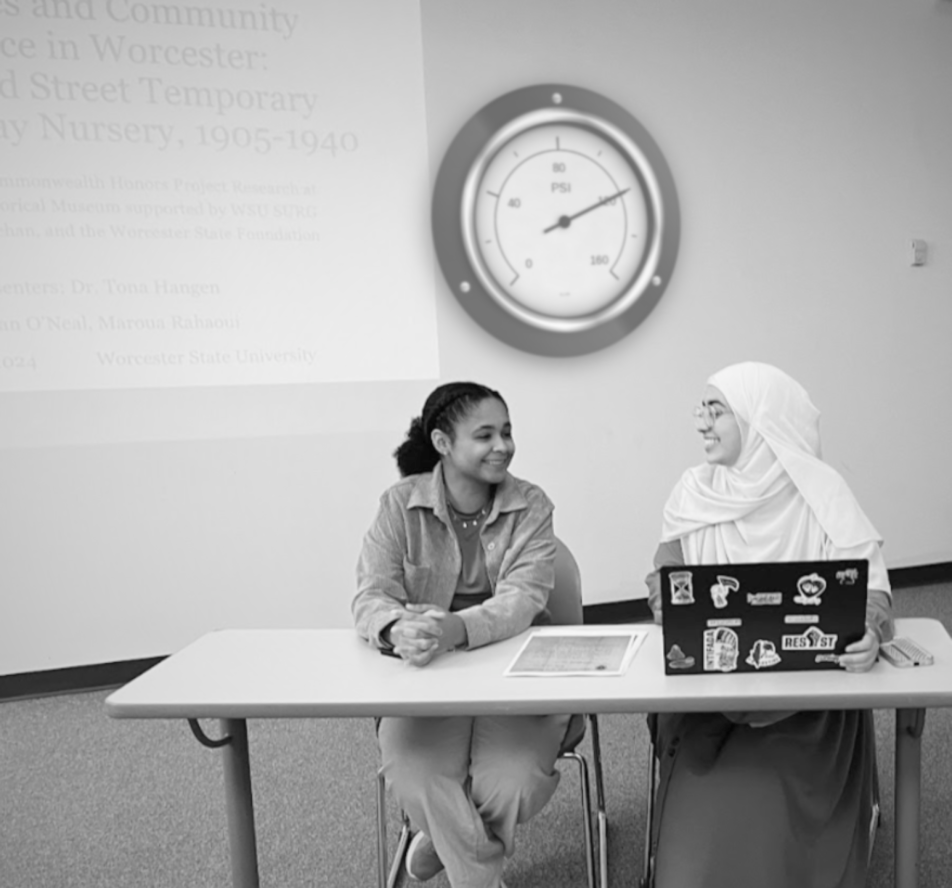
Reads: psi 120
